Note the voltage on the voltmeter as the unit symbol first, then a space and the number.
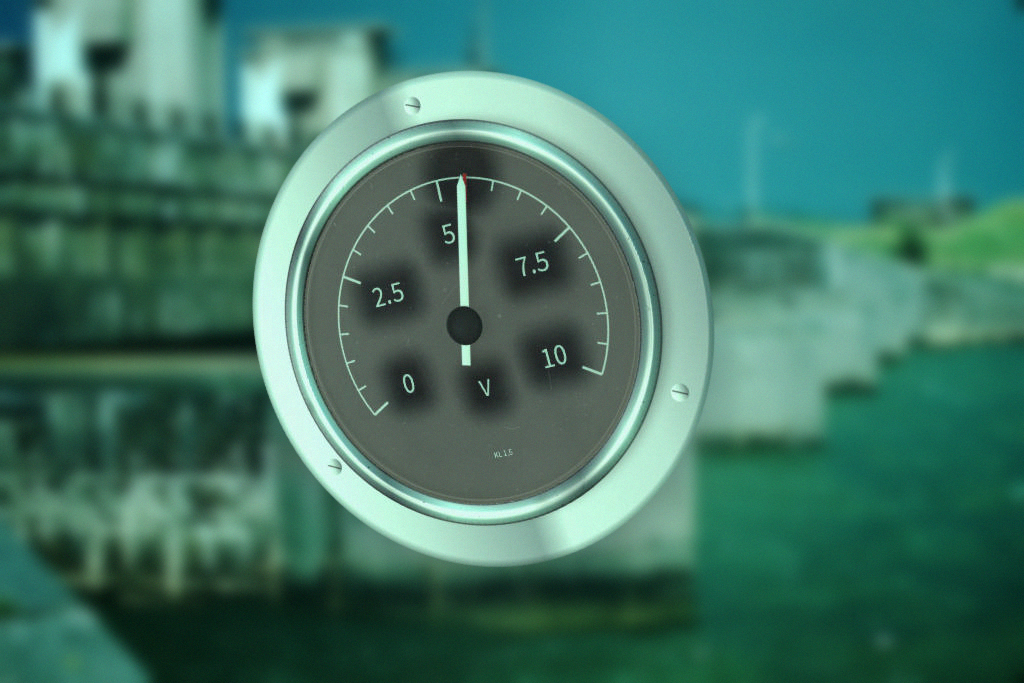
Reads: V 5.5
